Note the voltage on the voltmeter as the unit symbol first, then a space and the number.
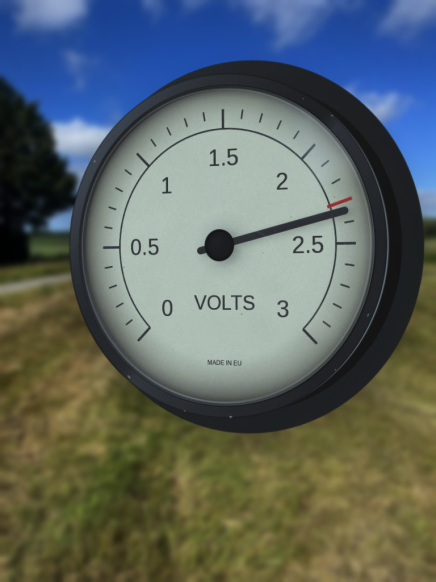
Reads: V 2.35
